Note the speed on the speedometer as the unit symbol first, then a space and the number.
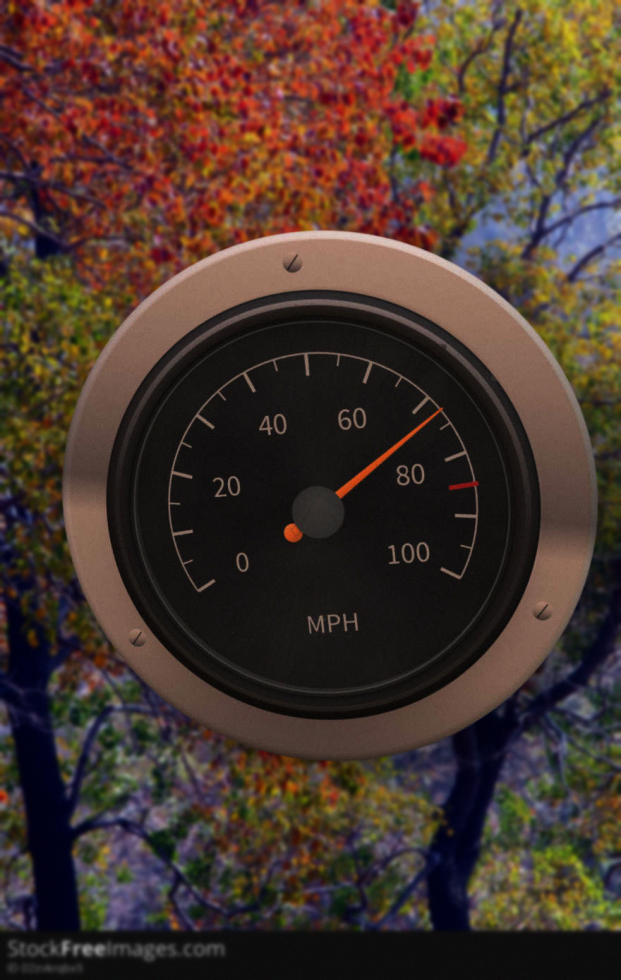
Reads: mph 72.5
